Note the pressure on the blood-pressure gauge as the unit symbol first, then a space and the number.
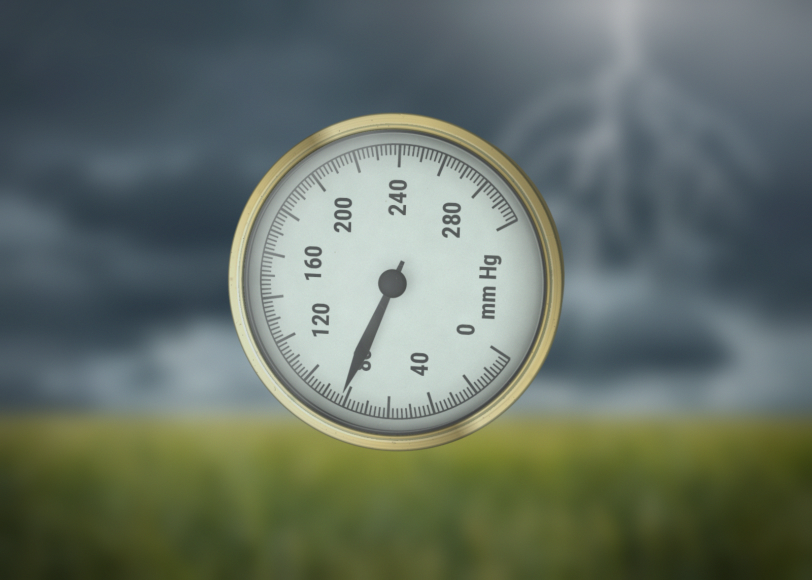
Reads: mmHg 82
